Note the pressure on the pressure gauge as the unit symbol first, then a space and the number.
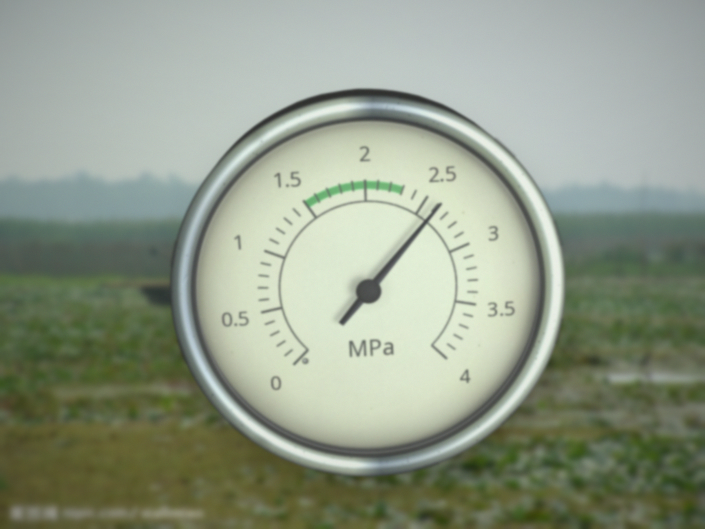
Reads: MPa 2.6
